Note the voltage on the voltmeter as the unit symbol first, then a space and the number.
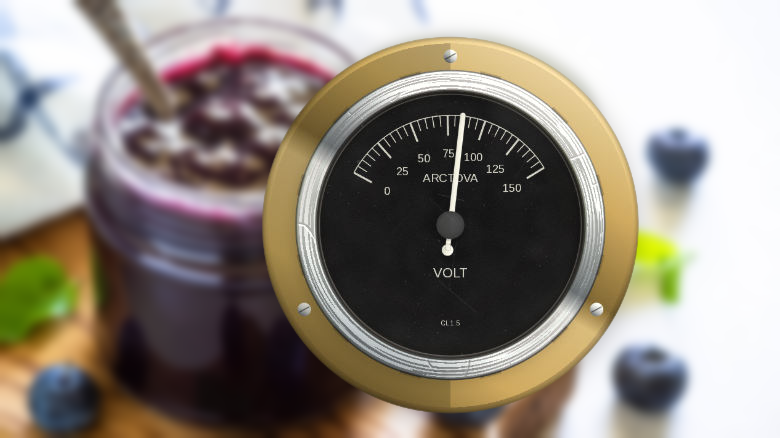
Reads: V 85
